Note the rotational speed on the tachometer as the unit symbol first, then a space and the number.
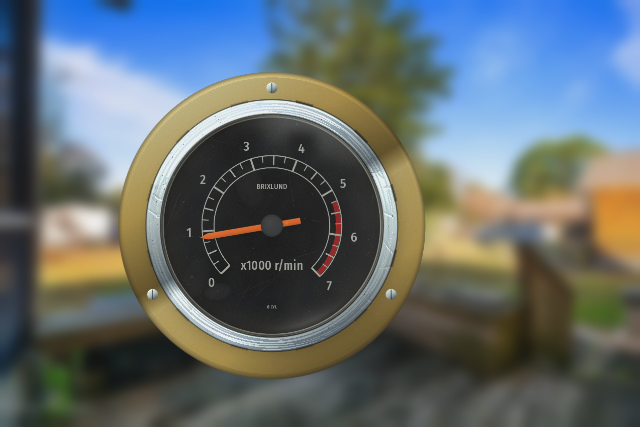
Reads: rpm 875
